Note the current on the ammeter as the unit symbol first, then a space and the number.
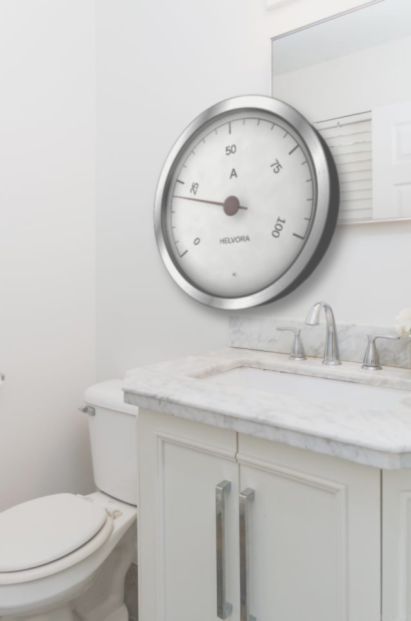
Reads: A 20
